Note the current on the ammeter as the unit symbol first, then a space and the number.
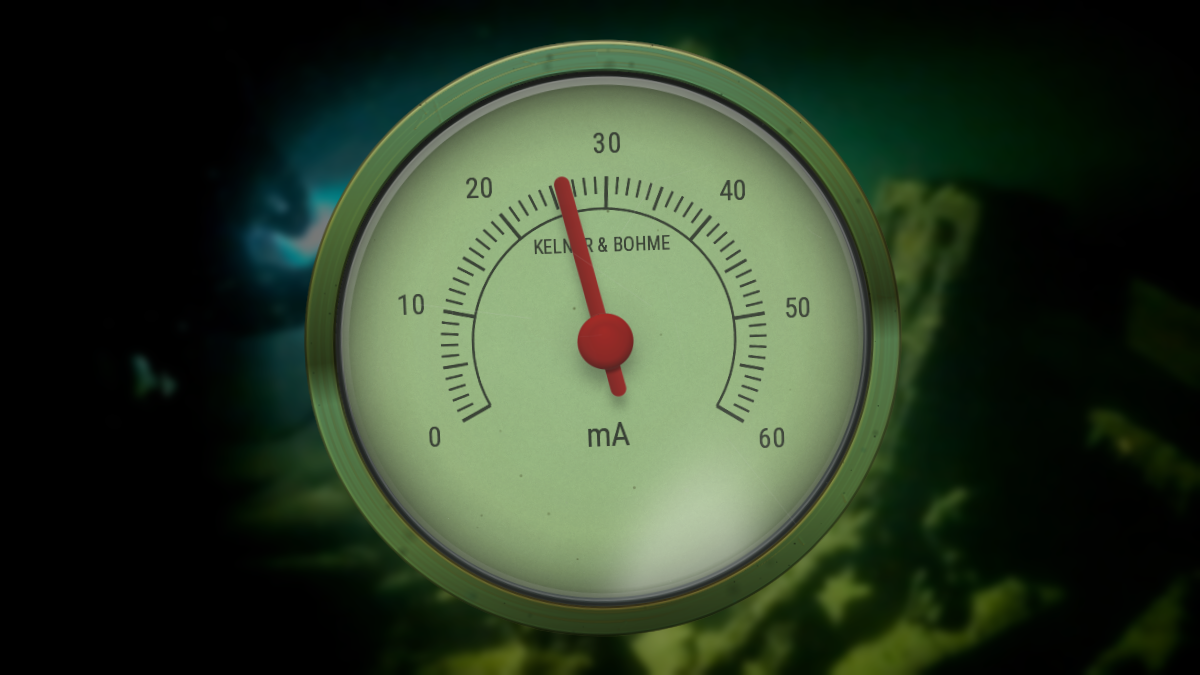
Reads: mA 26
